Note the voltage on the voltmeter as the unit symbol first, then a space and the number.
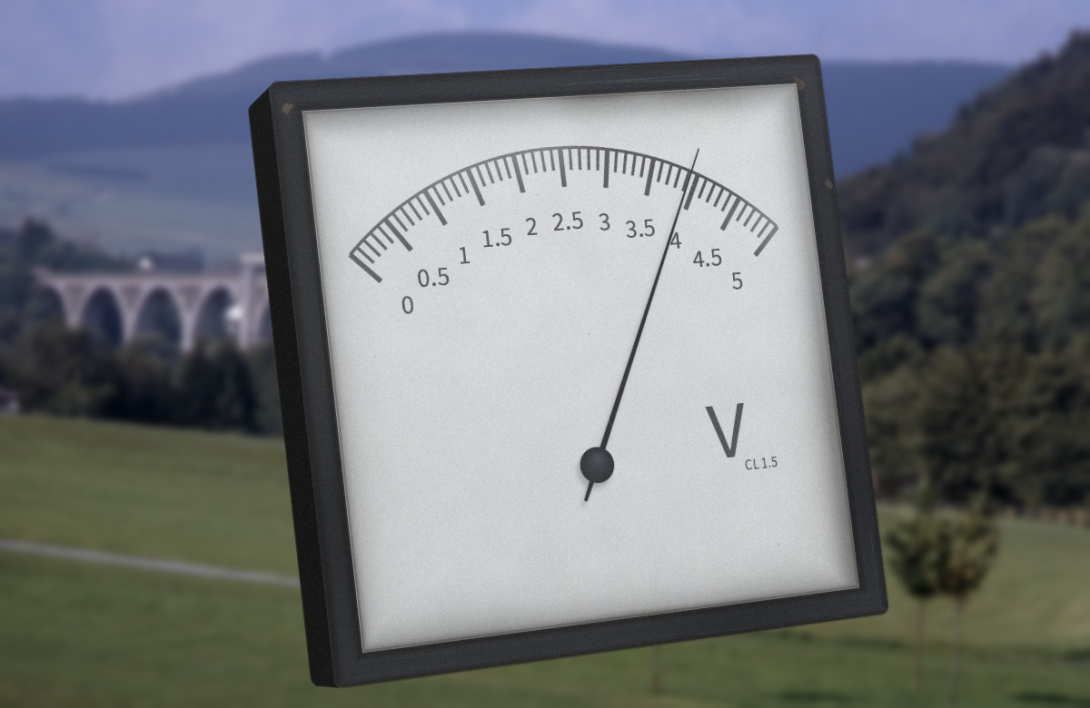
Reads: V 3.9
